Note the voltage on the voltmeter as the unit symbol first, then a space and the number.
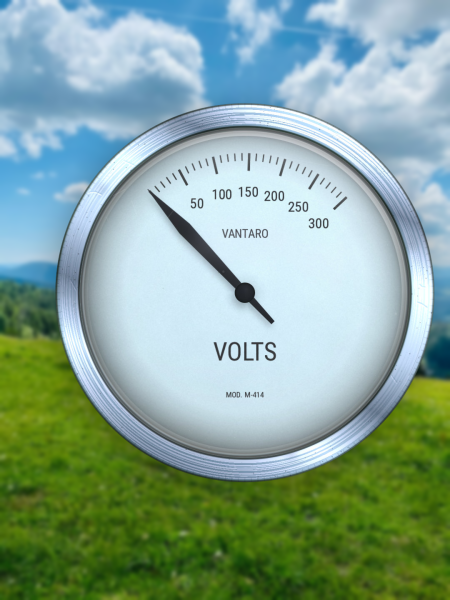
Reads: V 0
